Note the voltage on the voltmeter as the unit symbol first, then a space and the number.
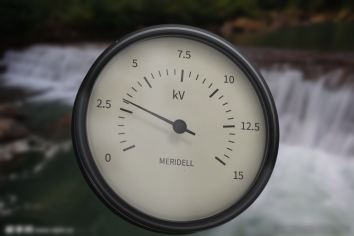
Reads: kV 3
